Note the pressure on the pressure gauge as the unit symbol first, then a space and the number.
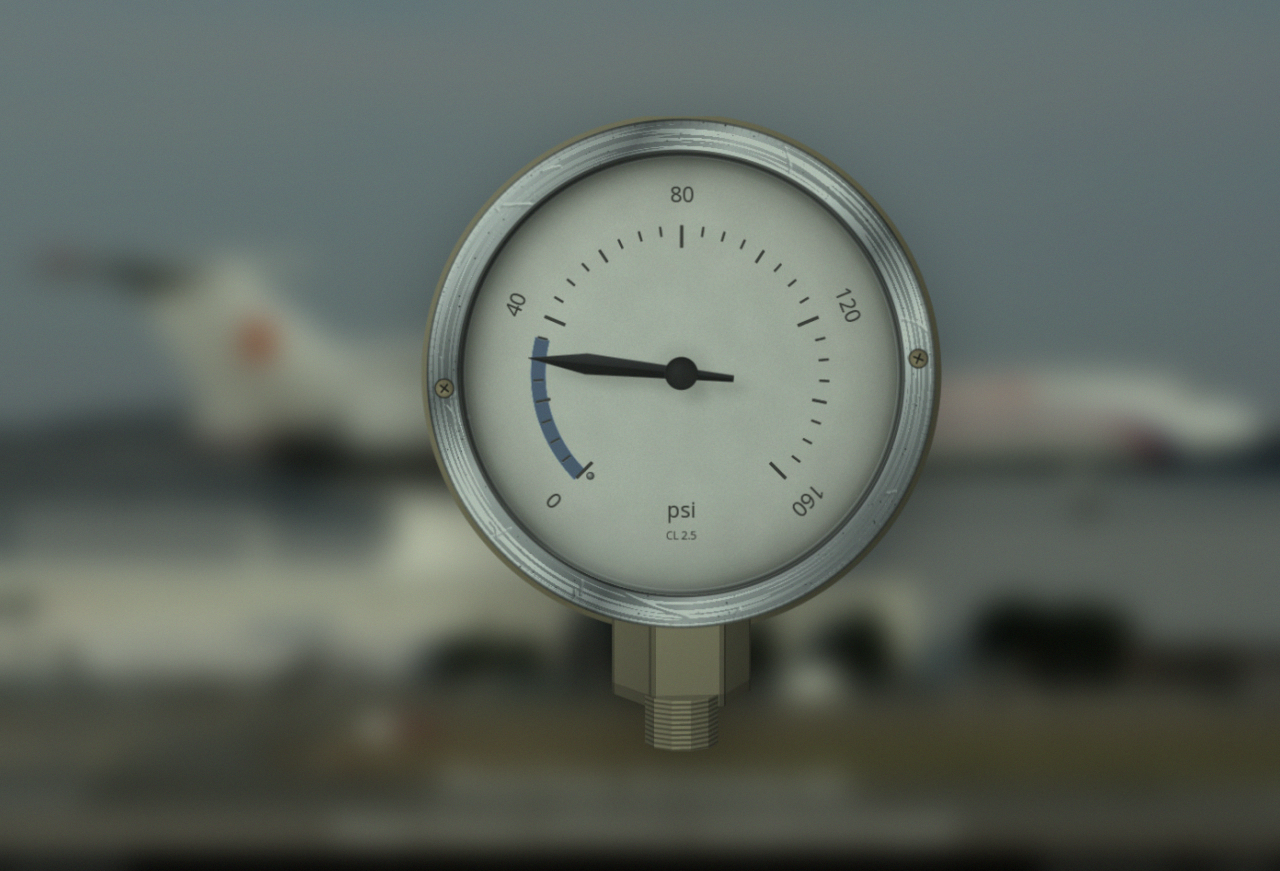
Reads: psi 30
